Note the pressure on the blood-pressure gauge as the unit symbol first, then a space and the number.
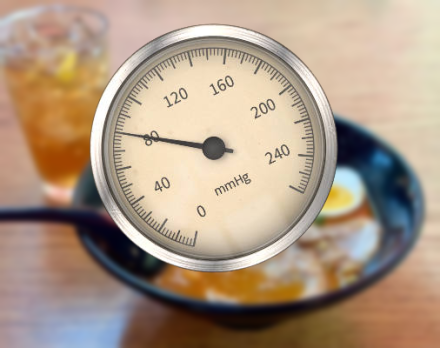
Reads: mmHg 80
